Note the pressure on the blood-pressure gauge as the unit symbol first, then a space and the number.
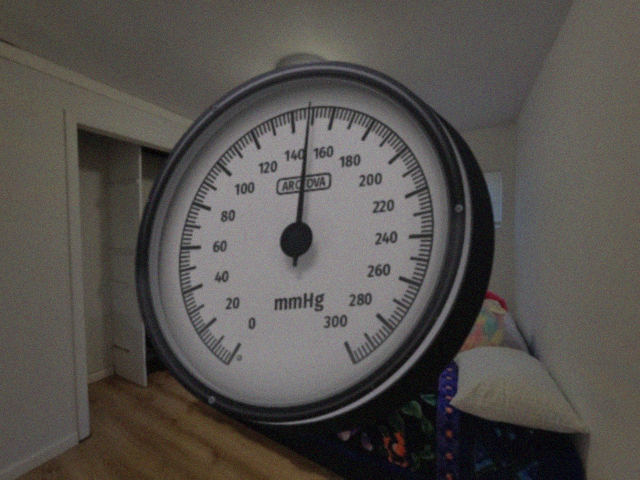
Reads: mmHg 150
